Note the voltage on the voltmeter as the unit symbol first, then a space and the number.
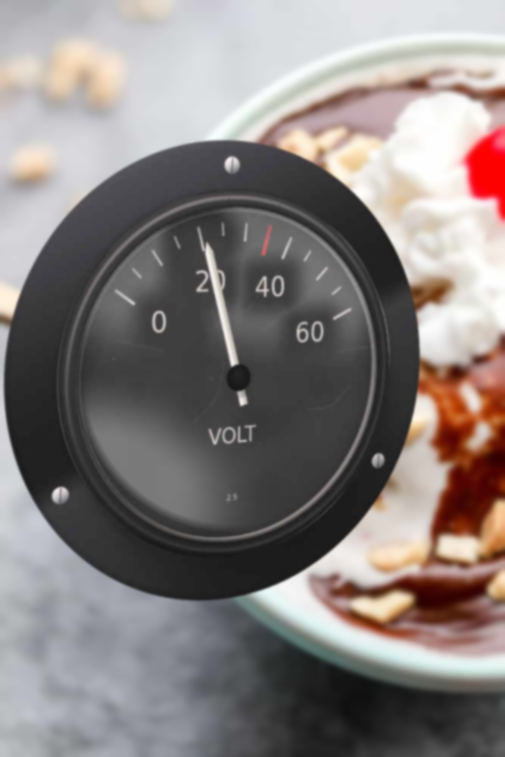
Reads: V 20
